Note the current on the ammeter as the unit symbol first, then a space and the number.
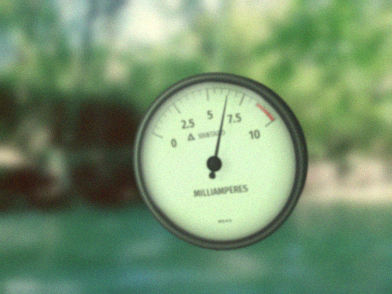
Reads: mA 6.5
